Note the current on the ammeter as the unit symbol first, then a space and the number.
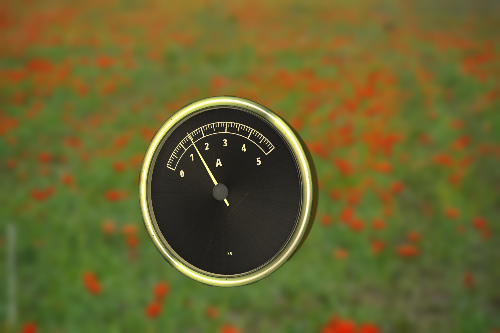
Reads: A 1.5
